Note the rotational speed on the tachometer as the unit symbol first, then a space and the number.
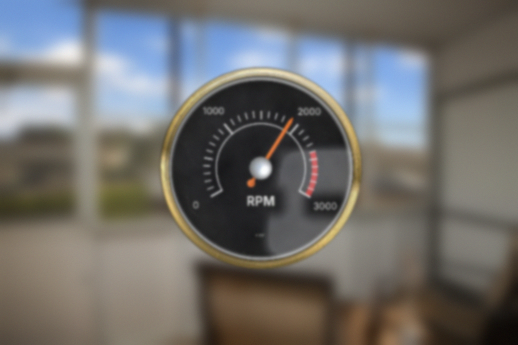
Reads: rpm 1900
